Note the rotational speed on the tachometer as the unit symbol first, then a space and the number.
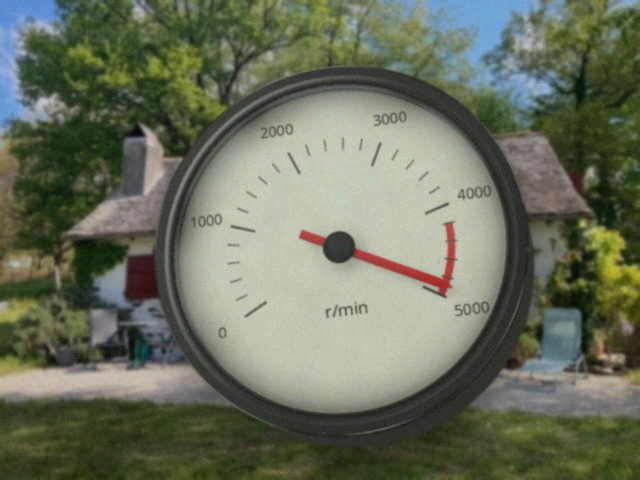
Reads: rpm 4900
